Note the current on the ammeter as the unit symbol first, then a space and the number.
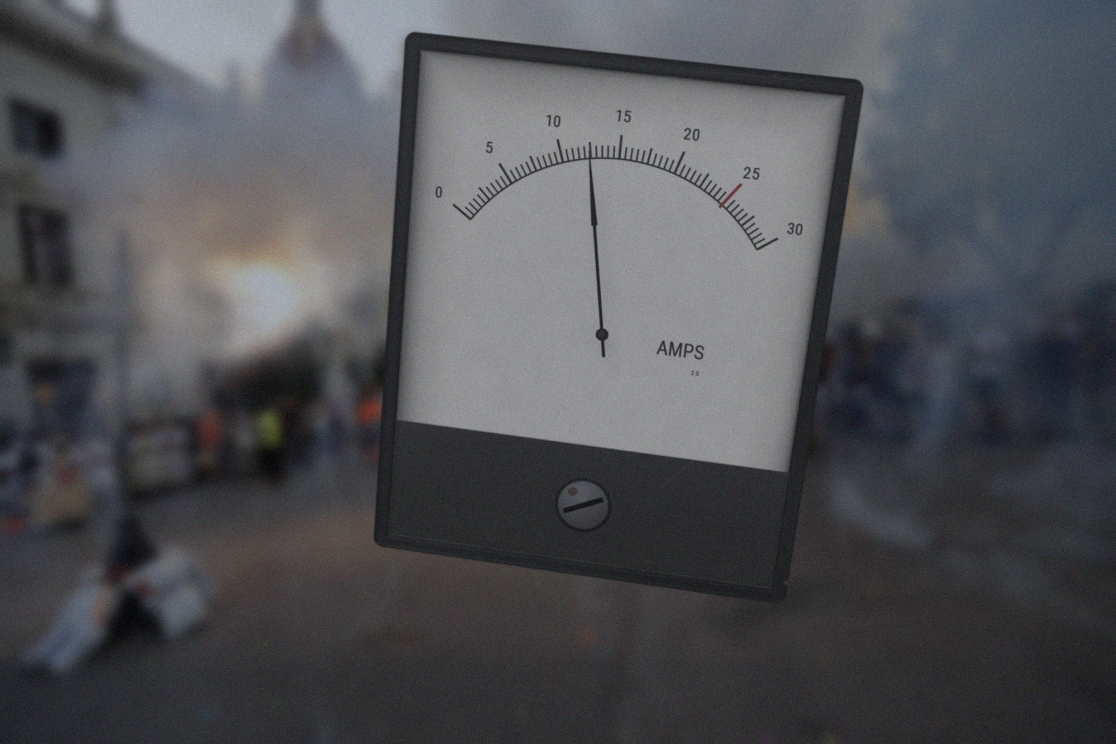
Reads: A 12.5
